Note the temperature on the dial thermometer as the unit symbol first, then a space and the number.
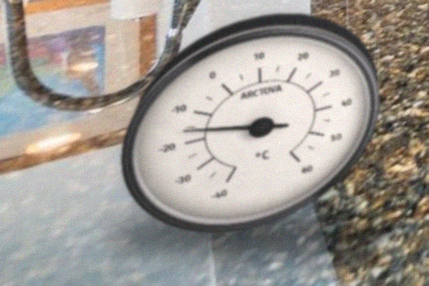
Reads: °C -15
